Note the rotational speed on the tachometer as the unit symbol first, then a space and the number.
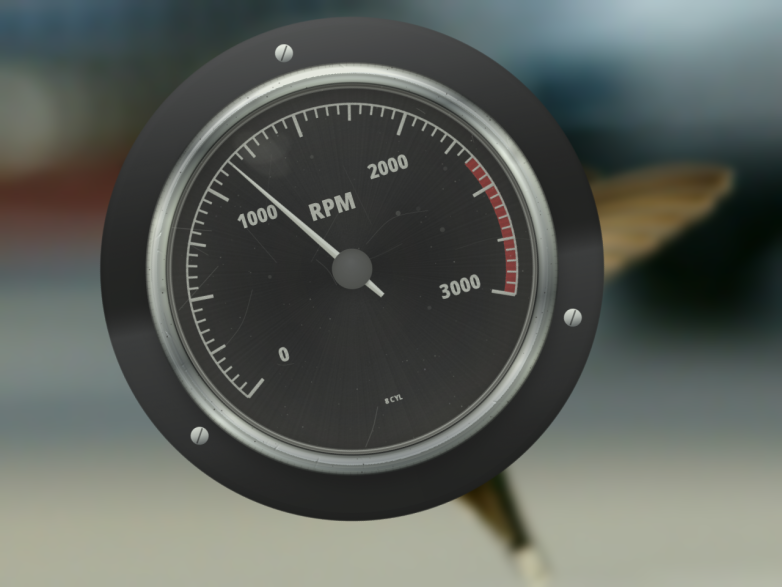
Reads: rpm 1150
